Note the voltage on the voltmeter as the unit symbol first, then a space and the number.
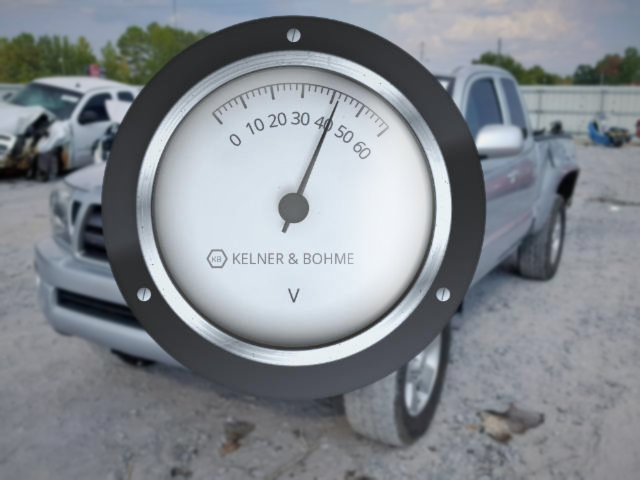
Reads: V 42
